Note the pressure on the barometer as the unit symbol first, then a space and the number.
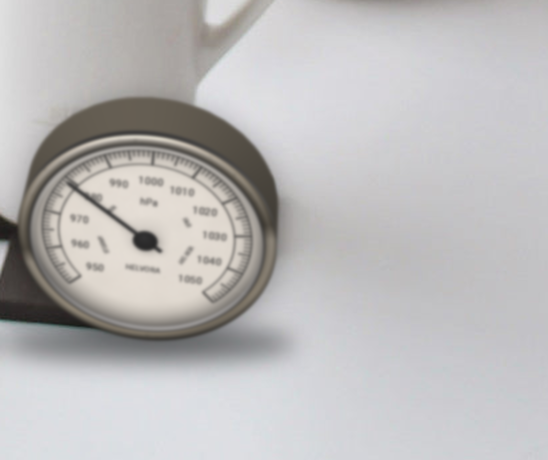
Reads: hPa 980
